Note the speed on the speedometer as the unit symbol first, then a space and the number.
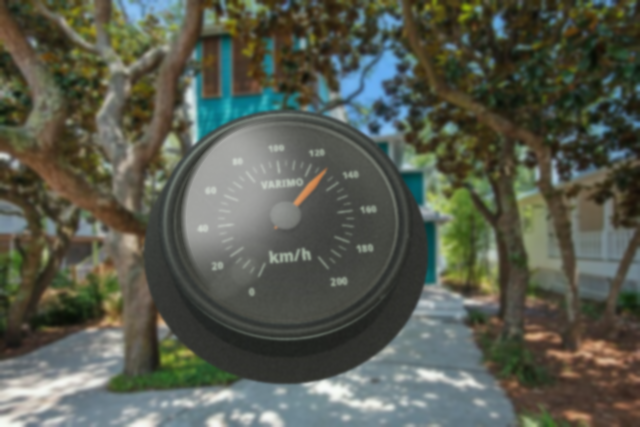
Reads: km/h 130
